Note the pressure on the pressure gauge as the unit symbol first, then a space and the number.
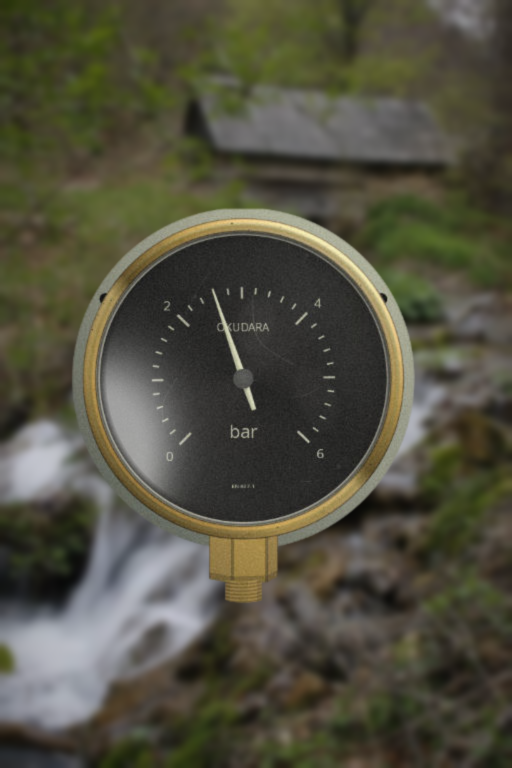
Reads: bar 2.6
